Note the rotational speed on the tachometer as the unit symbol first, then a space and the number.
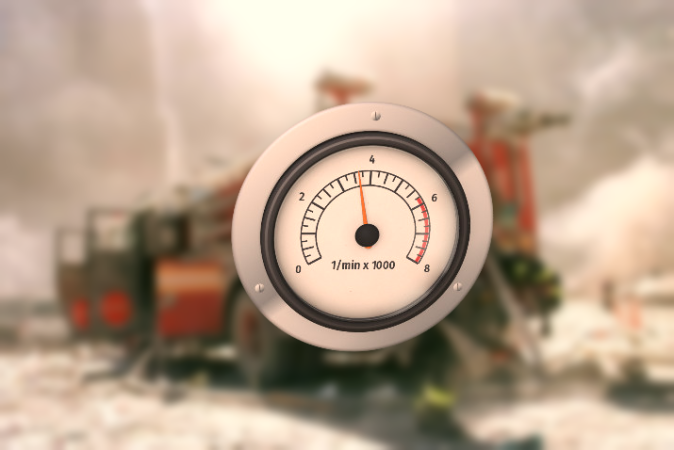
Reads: rpm 3625
